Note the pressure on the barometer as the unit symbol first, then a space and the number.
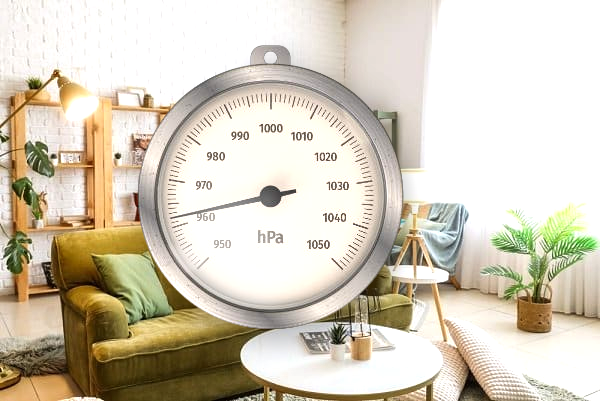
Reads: hPa 962
